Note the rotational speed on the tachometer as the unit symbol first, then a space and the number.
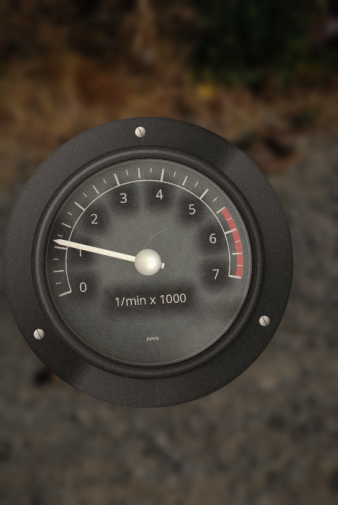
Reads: rpm 1125
